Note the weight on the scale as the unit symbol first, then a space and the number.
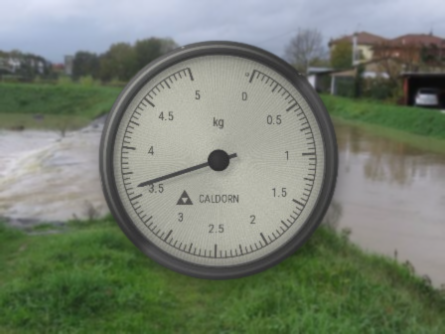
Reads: kg 3.6
